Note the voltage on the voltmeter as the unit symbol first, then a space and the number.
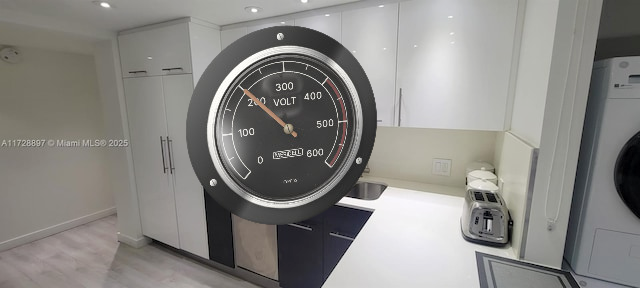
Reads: V 200
